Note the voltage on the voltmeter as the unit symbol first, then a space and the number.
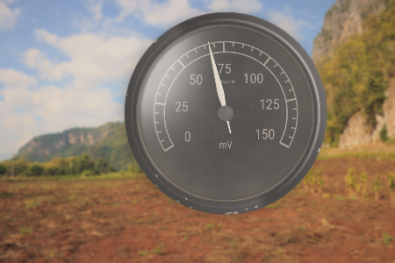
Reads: mV 67.5
